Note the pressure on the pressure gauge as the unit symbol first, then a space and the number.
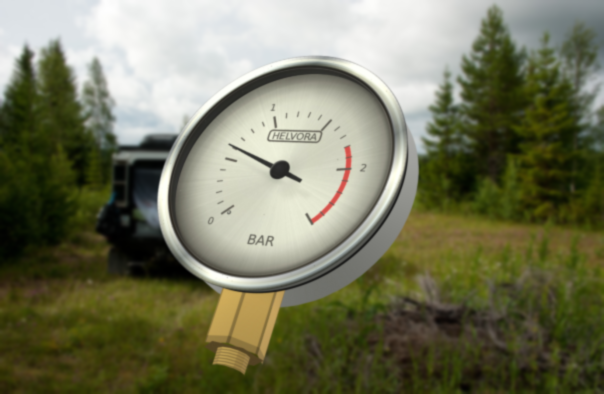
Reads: bar 0.6
